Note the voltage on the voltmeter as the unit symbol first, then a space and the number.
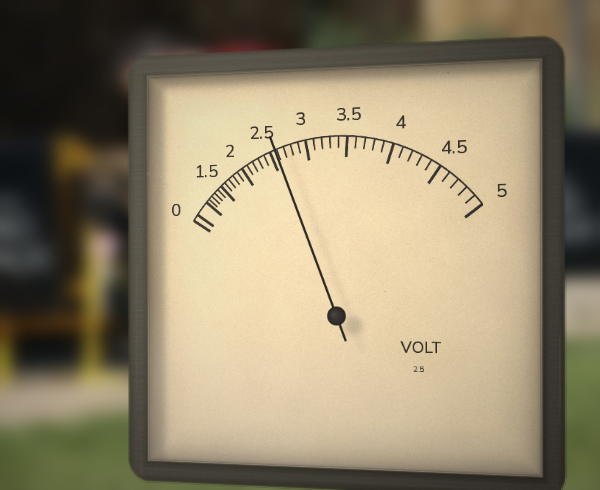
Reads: V 2.6
